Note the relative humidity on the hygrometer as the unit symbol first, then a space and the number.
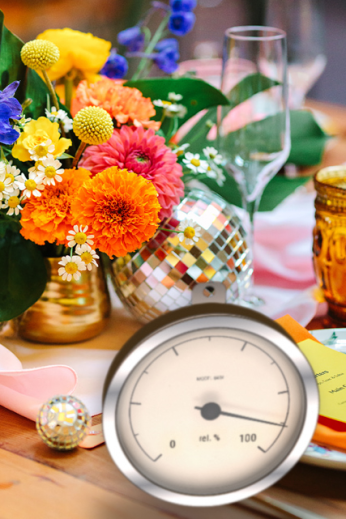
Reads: % 90
